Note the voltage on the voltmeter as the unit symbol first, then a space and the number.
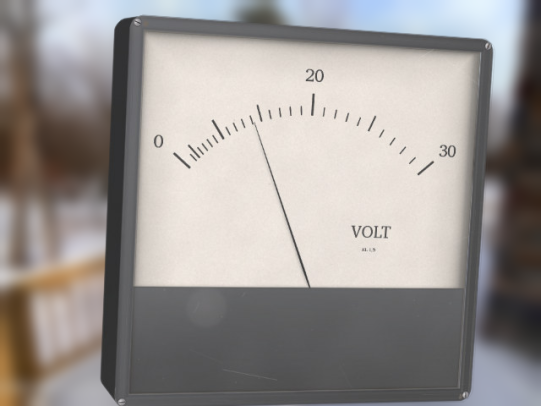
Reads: V 14
